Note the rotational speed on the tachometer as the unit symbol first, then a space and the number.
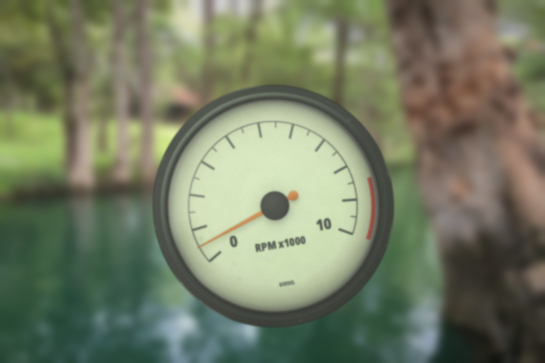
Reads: rpm 500
